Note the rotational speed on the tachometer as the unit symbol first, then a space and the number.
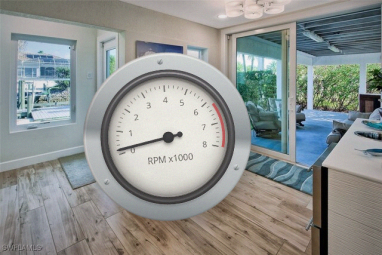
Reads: rpm 200
